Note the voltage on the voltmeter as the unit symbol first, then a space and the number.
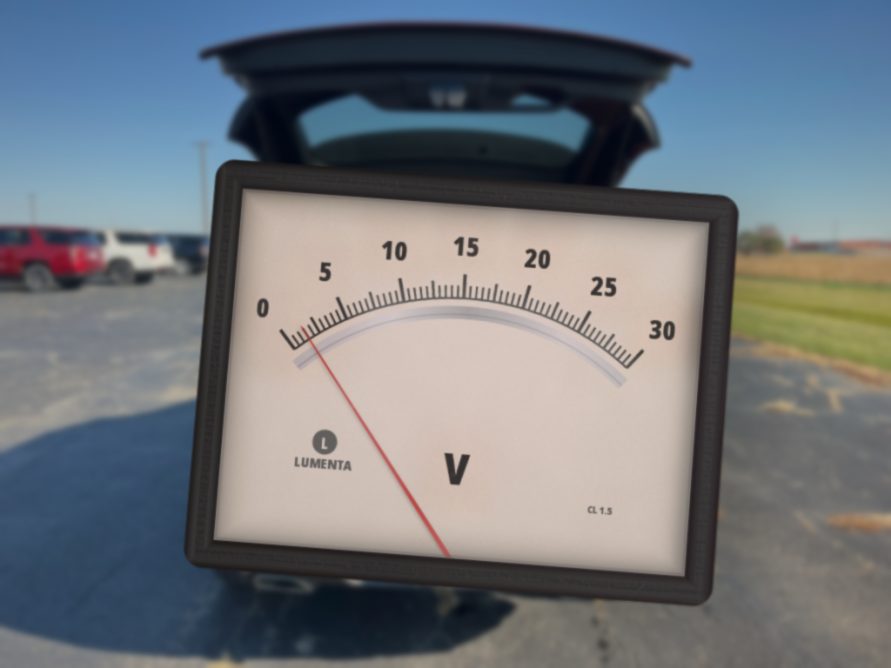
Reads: V 1.5
